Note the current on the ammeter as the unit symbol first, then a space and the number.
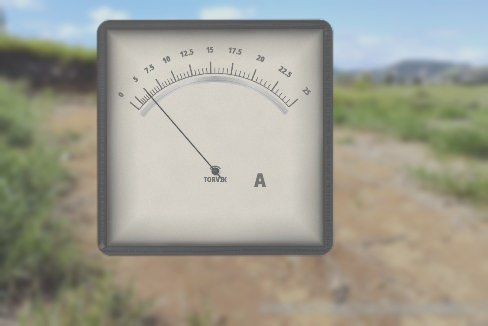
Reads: A 5
